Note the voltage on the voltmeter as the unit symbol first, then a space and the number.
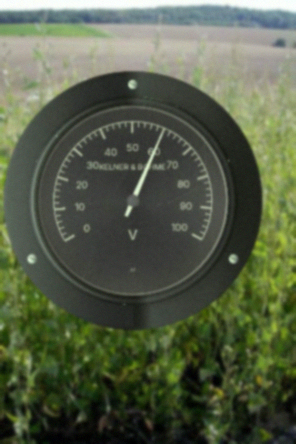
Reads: V 60
